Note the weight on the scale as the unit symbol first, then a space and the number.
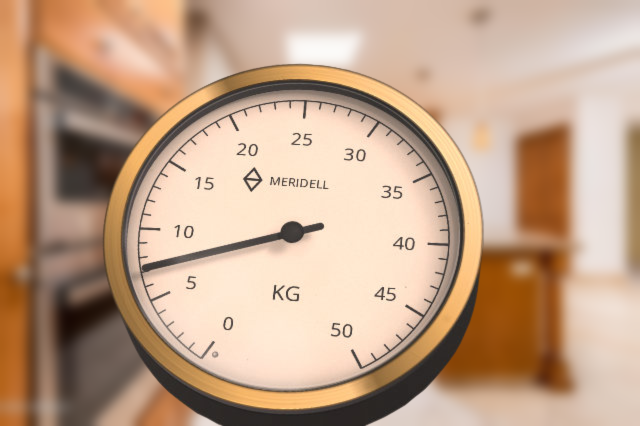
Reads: kg 7
